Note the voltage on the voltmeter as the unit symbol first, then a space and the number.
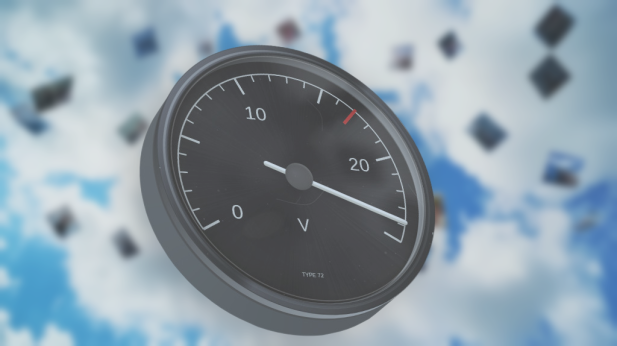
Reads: V 24
